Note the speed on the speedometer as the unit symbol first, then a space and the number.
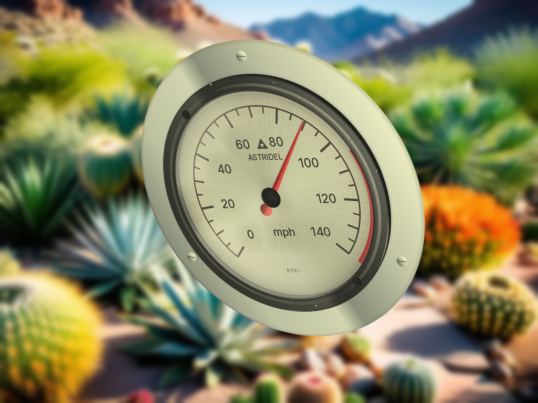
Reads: mph 90
